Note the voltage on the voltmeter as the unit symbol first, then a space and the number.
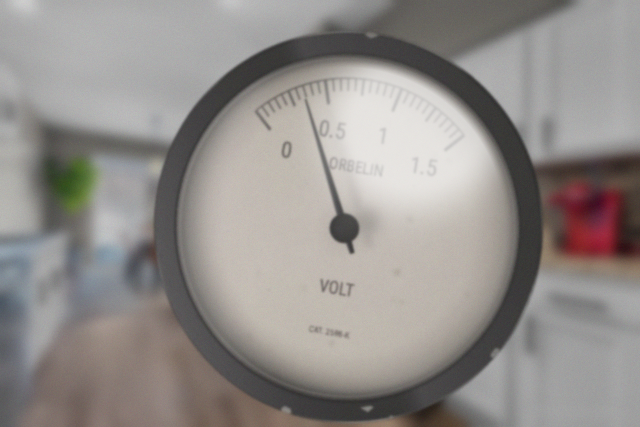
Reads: V 0.35
